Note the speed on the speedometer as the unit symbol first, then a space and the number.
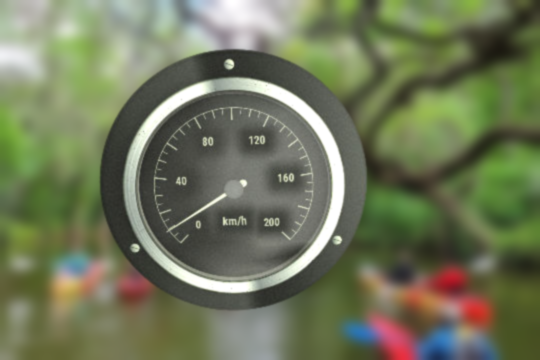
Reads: km/h 10
